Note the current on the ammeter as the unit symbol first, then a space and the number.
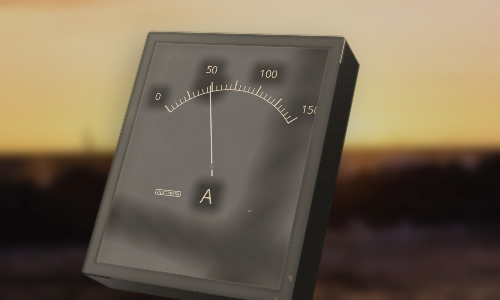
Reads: A 50
